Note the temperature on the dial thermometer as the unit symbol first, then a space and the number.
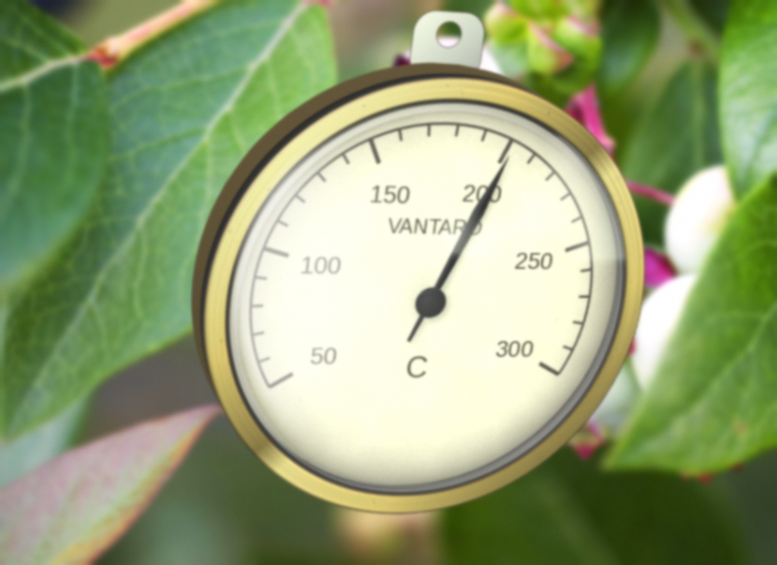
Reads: °C 200
